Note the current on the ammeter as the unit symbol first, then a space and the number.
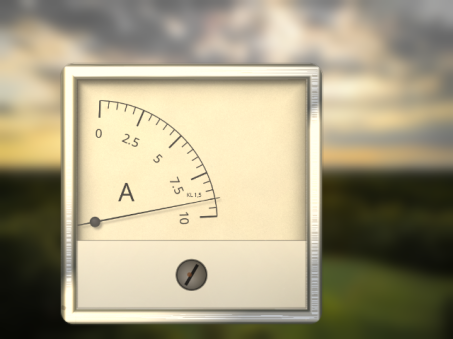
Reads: A 9
